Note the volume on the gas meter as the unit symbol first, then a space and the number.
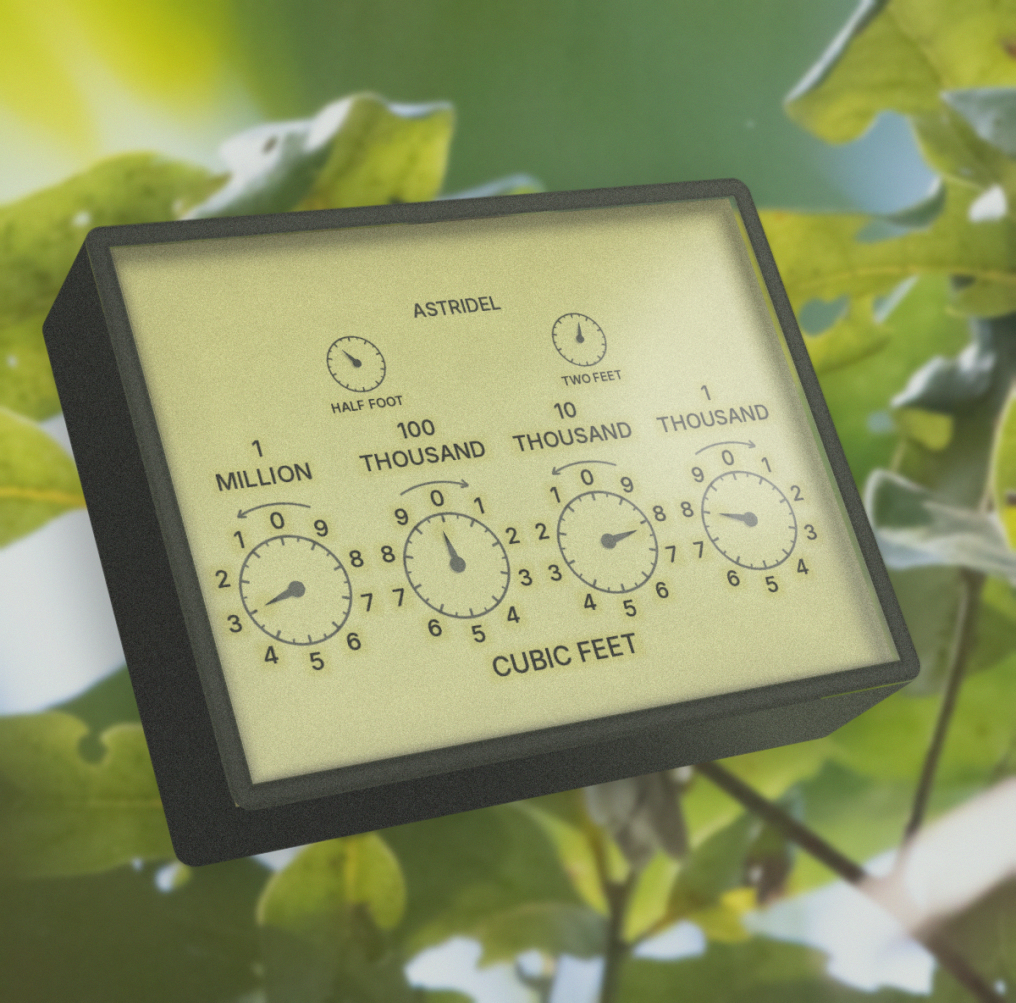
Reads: ft³ 297800
